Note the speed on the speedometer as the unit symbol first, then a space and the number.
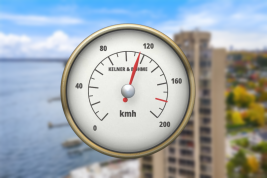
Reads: km/h 115
